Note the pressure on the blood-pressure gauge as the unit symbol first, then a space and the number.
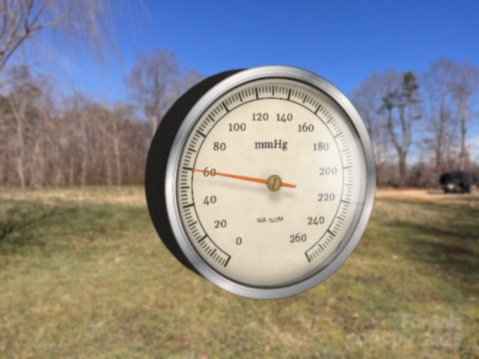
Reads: mmHg 60
